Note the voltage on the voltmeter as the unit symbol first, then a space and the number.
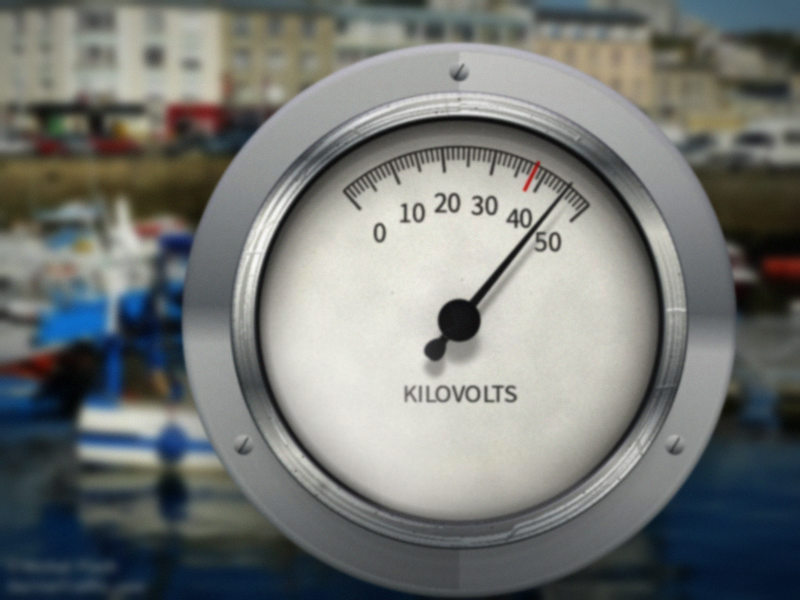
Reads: kV 45
